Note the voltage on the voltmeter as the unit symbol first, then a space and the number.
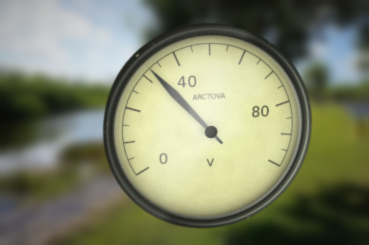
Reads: V 32.5
